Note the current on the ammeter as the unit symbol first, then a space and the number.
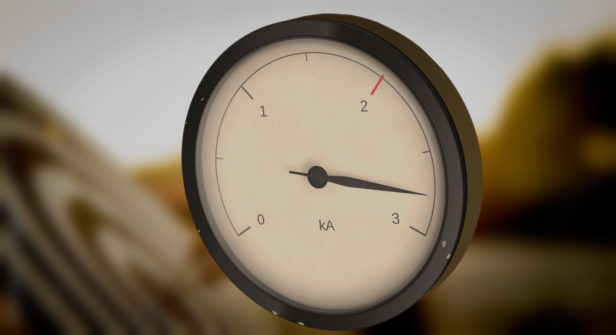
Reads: kA 2.75
